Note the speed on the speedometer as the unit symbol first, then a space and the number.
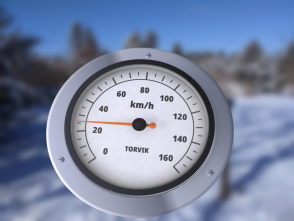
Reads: km/h 25
